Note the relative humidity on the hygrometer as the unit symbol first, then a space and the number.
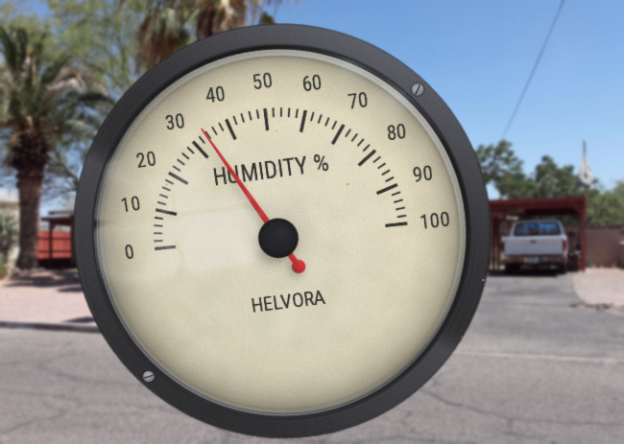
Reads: % 34
